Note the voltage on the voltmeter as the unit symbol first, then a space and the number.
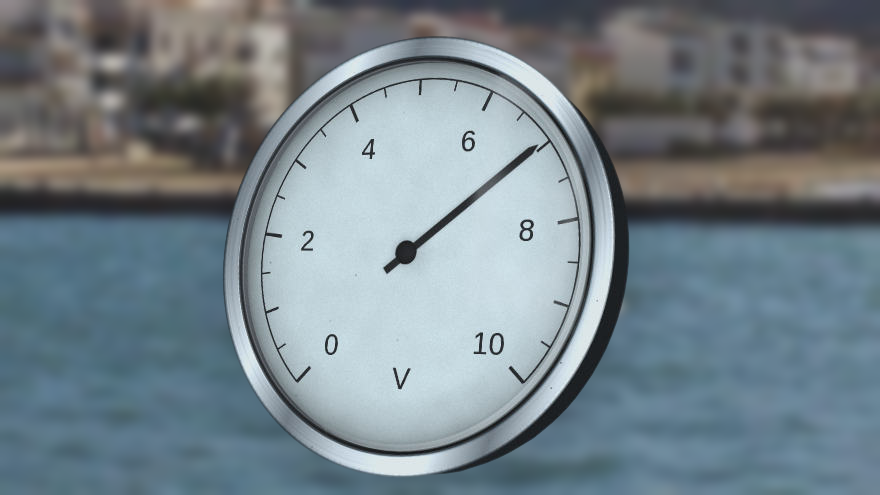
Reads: V 7
